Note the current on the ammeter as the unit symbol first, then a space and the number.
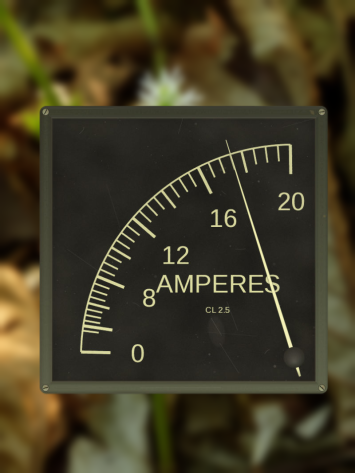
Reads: A 17.5
